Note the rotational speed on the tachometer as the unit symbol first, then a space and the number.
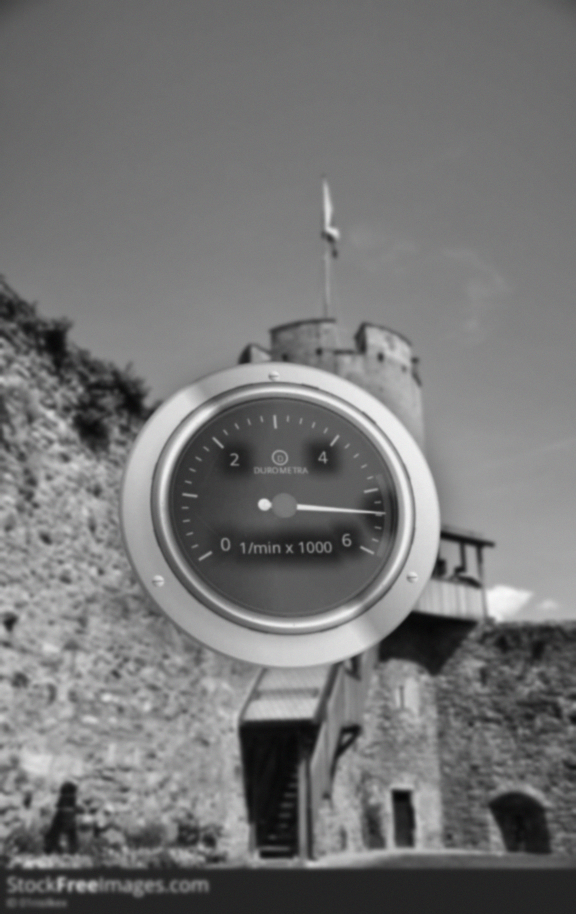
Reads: rpm 5400
